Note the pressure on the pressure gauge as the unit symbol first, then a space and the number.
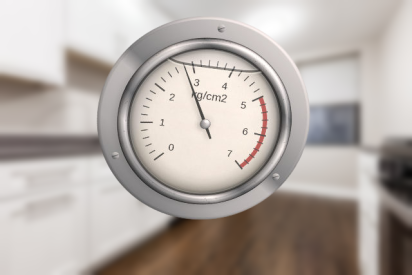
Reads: kg/cm² 2.8
